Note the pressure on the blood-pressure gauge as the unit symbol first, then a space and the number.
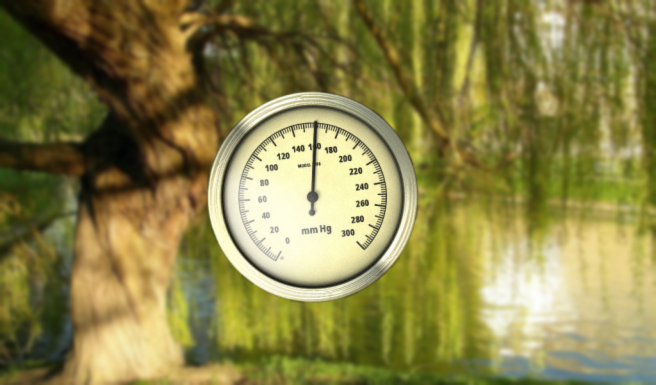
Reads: mmHg 160
